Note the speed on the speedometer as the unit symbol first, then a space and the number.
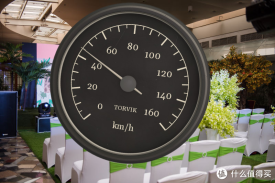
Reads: km/h 45
